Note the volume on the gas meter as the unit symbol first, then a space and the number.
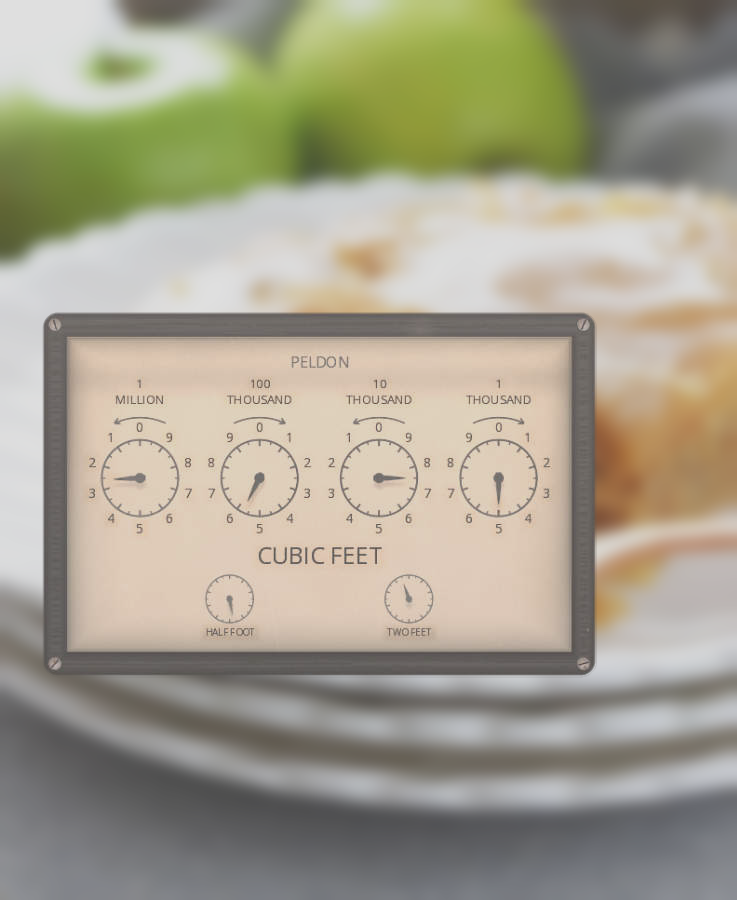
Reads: ft³ 257500
